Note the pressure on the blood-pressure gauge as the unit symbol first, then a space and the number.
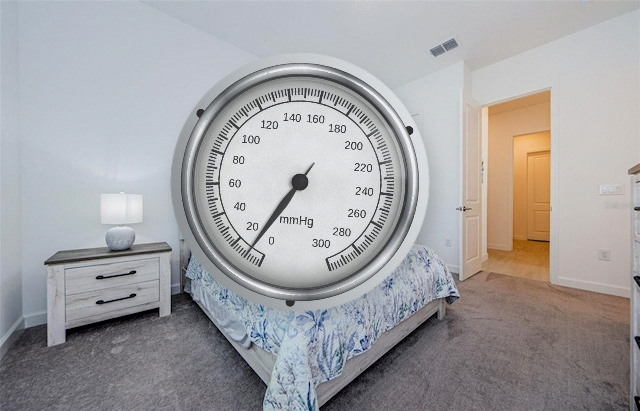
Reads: mmHg 10
